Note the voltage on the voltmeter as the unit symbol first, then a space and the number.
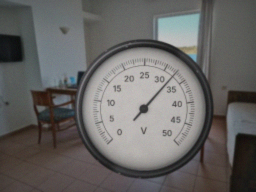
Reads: V 32.5
